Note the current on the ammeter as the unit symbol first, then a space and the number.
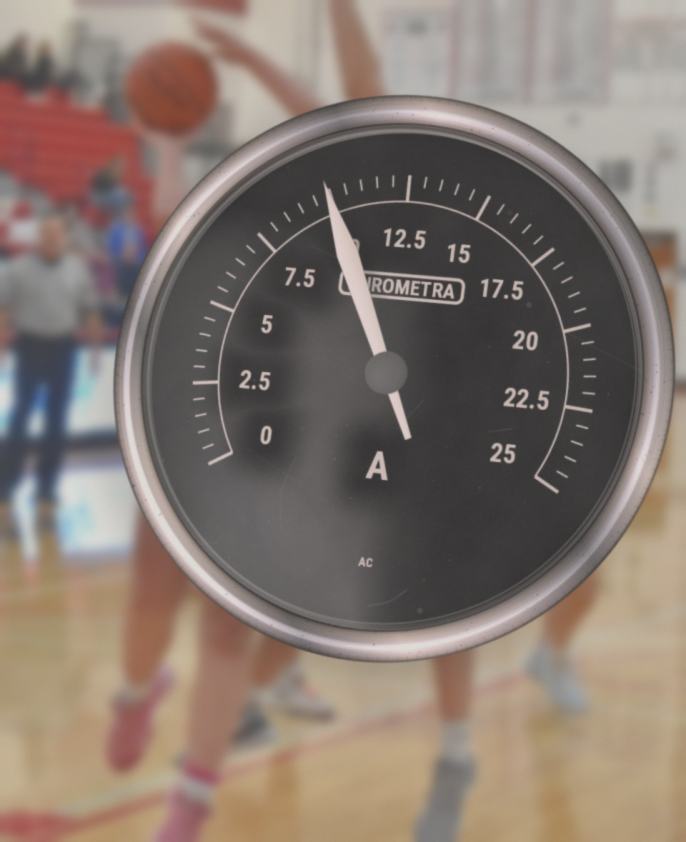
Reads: A 10
